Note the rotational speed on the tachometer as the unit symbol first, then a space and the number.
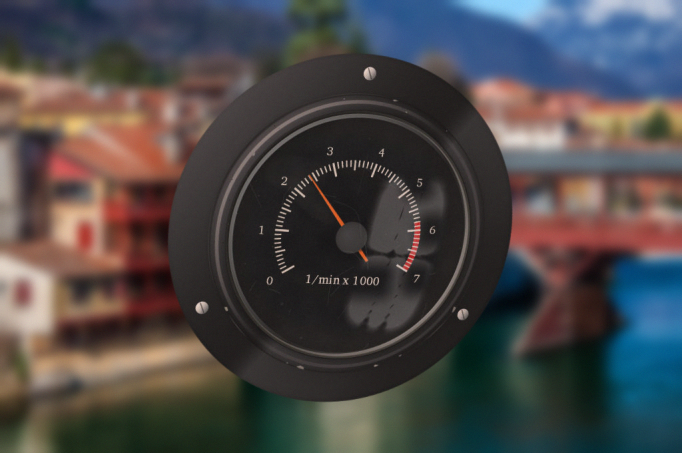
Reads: rpm 2400
